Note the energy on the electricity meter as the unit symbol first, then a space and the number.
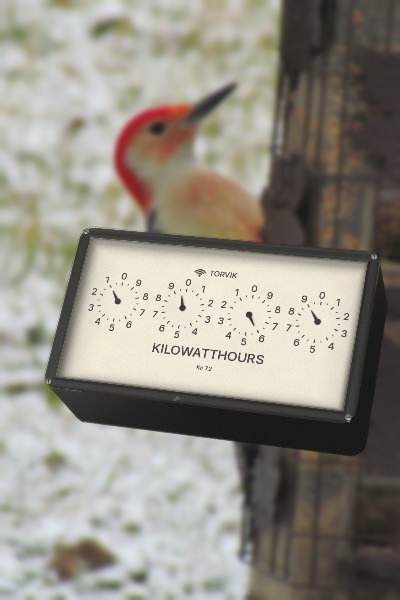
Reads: kWh 959
